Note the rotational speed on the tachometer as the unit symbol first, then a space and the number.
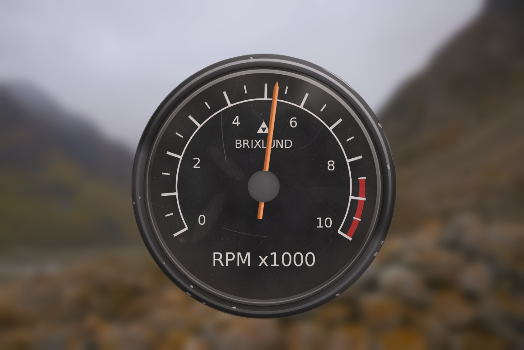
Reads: rpm 5250
